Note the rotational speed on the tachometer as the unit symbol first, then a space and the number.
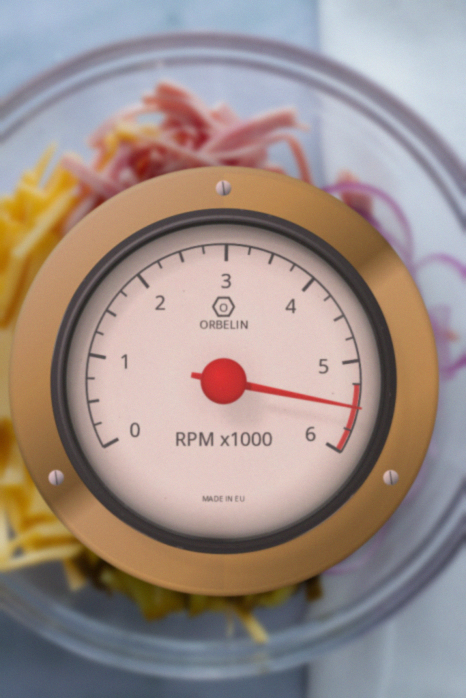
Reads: rpm 5500
